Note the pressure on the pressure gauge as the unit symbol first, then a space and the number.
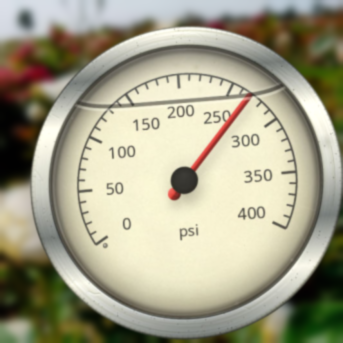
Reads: psi 270
